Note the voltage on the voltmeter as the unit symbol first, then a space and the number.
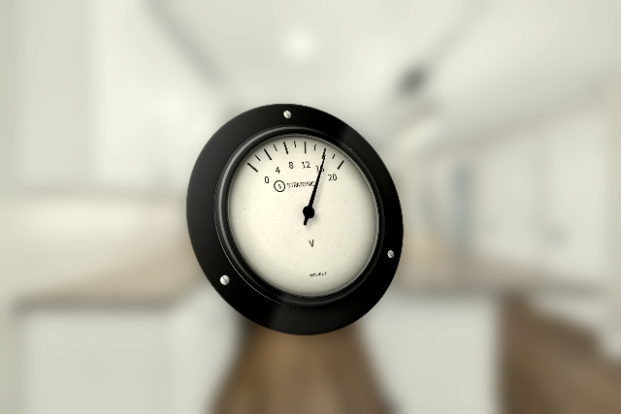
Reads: V 16
